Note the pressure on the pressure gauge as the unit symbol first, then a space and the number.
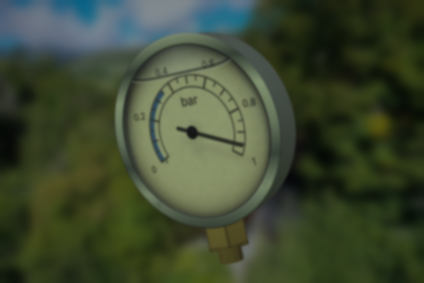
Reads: bar 0.95
